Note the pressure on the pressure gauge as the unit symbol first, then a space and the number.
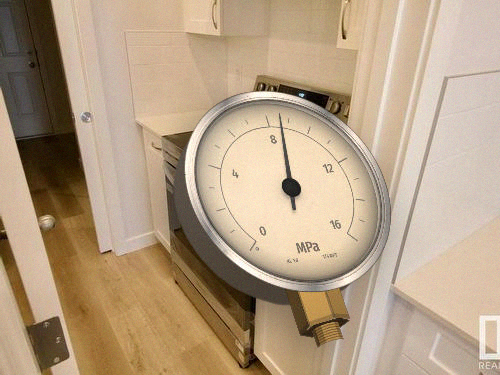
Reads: MPa 8.5
